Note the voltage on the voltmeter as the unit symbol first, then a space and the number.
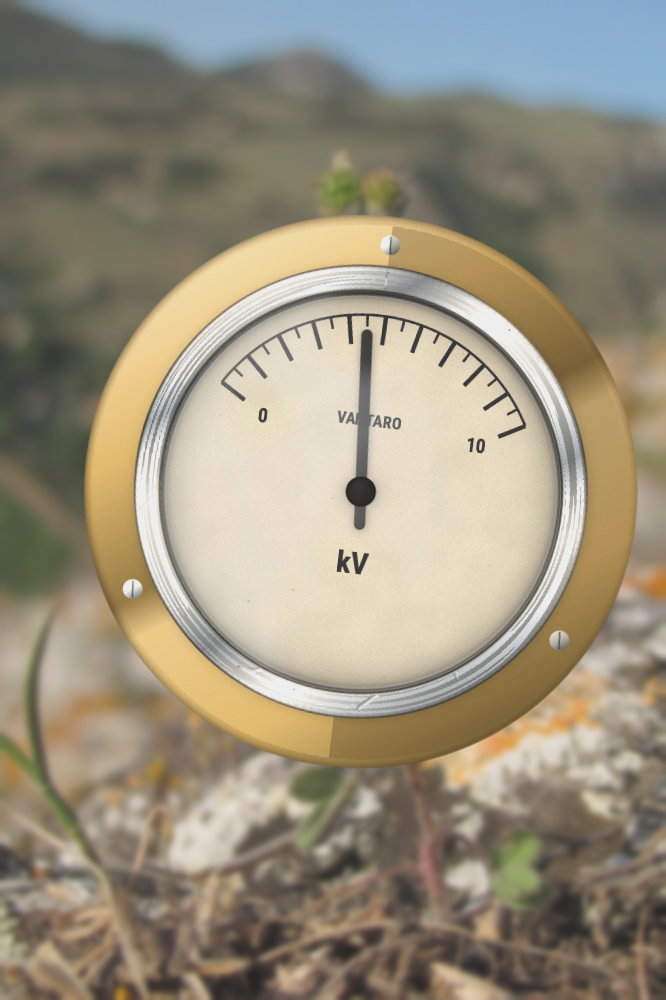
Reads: kV 4.5
